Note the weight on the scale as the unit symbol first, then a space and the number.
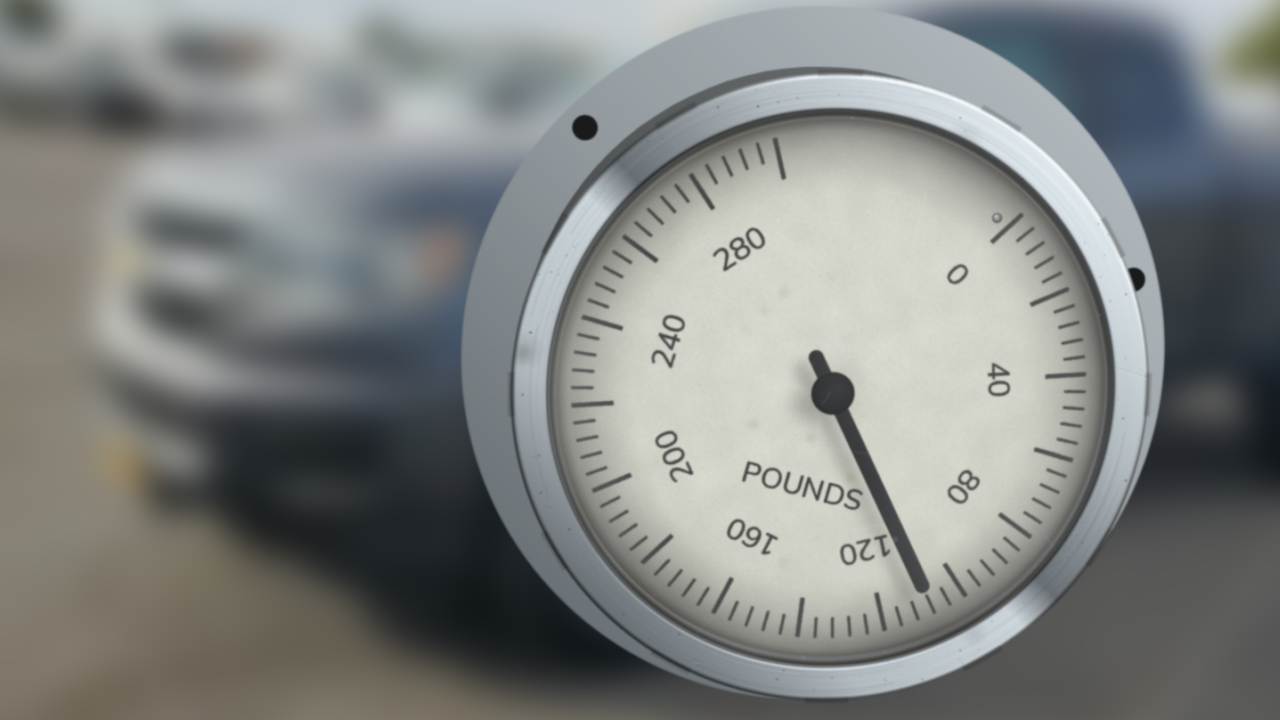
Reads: lb 108
